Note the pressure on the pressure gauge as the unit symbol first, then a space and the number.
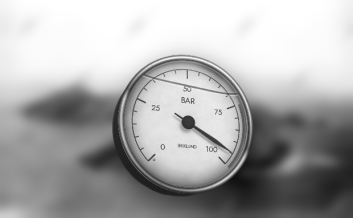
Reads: bar 95
